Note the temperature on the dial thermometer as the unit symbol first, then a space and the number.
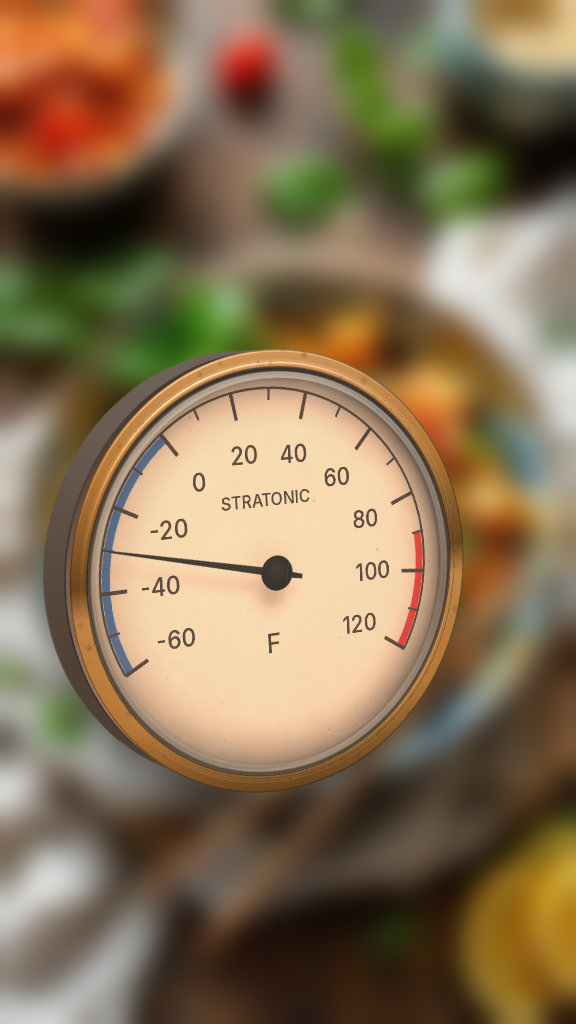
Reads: °F -30
